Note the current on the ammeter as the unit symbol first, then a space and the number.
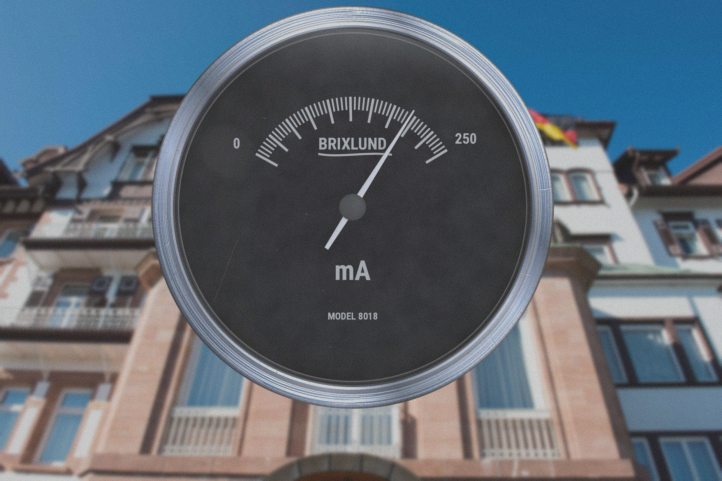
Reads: mA 195
